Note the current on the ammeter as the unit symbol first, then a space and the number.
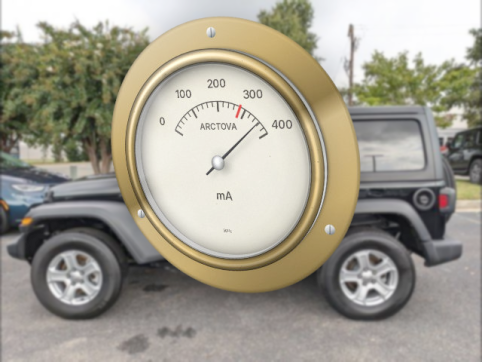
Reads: mA 360
